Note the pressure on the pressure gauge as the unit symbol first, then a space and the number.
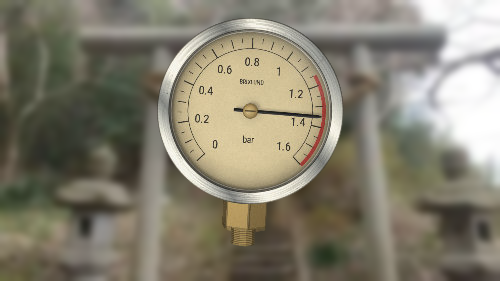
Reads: bar 1.35
